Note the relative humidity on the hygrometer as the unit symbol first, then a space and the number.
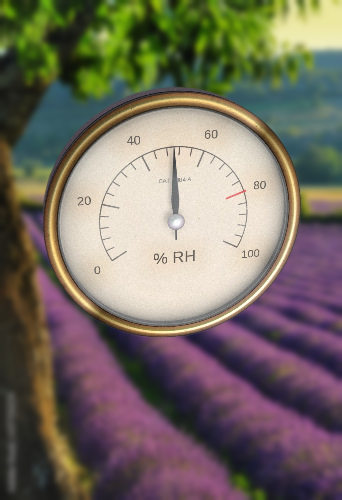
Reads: % 50
